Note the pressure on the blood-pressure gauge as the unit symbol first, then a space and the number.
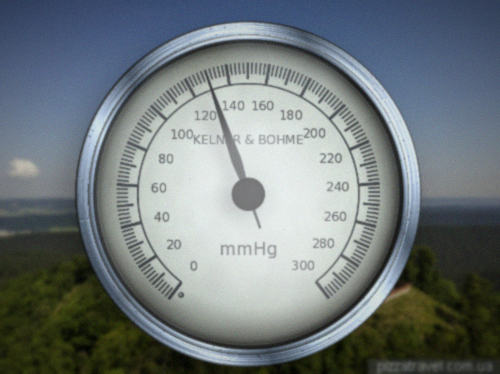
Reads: mmHg 130
